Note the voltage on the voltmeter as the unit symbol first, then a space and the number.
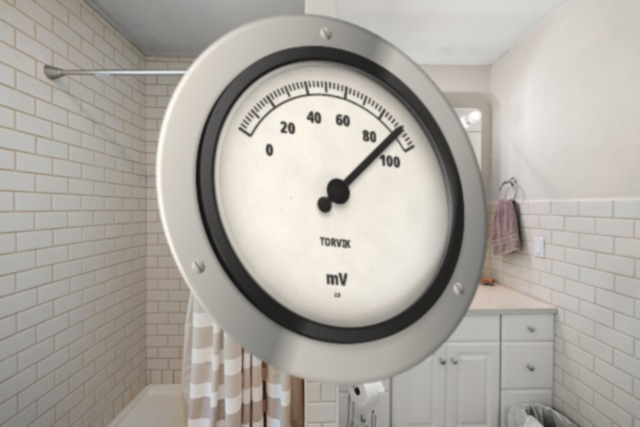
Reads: mV 90
